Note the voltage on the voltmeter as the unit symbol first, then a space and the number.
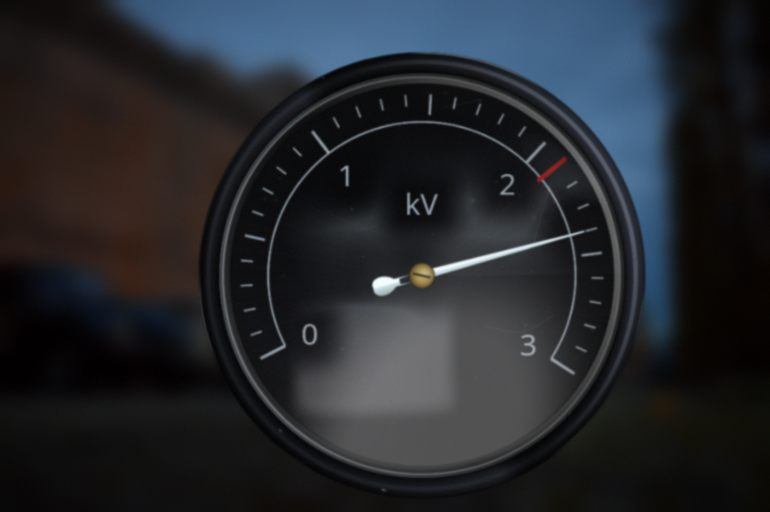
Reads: kV 2.4
